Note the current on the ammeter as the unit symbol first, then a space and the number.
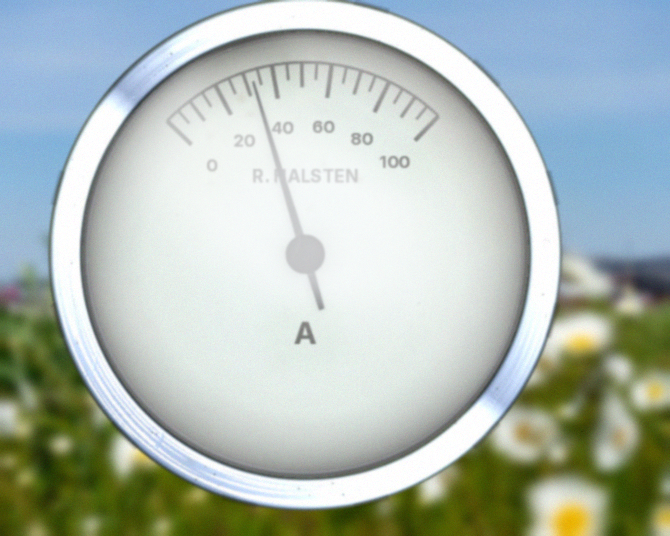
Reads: A 32.5
